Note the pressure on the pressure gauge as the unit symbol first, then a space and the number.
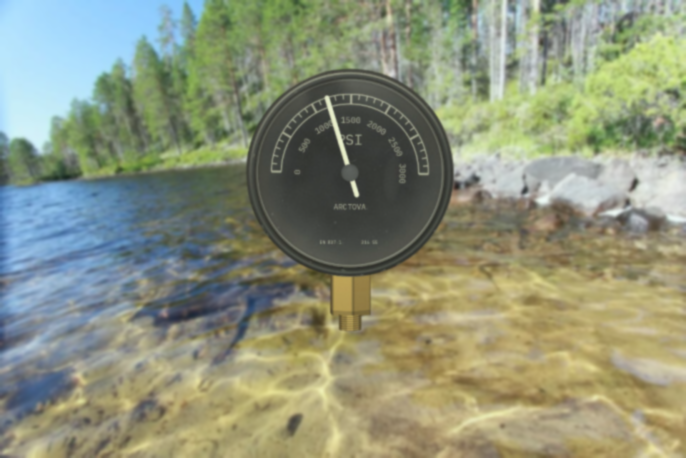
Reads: psi 1200
